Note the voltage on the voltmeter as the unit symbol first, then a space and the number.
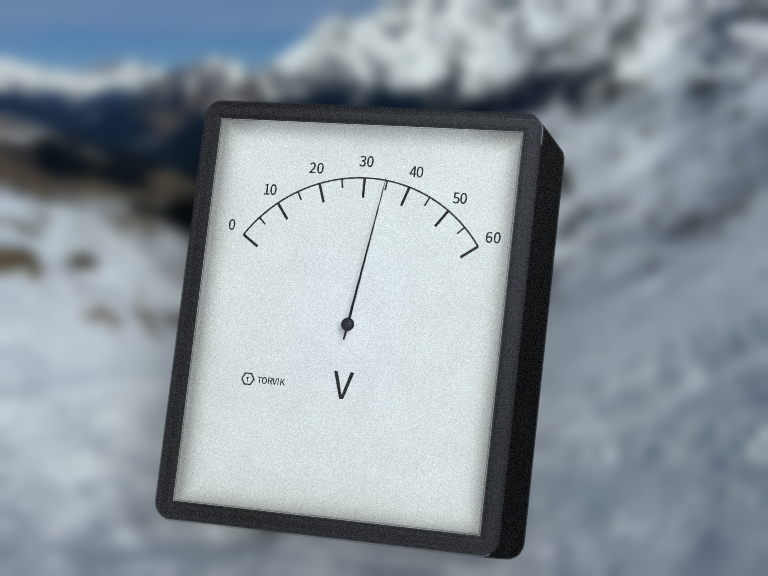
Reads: V 35
